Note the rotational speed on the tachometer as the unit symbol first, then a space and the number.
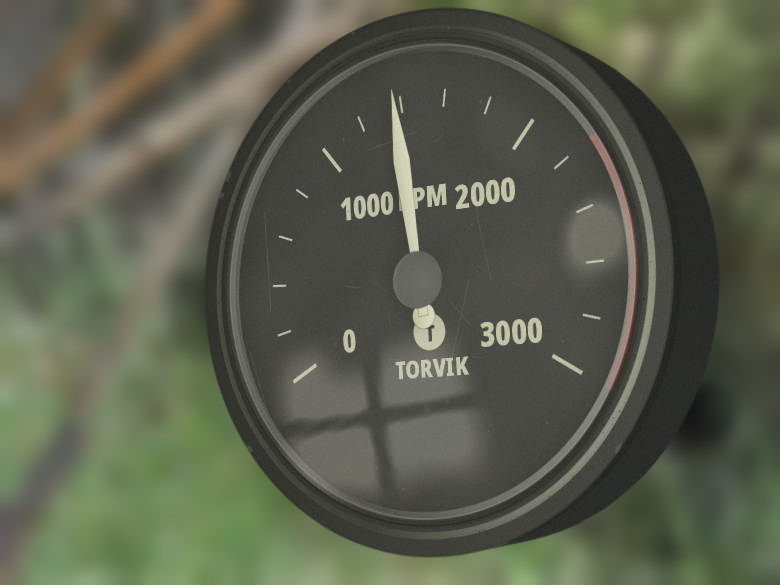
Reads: rpm 1400
